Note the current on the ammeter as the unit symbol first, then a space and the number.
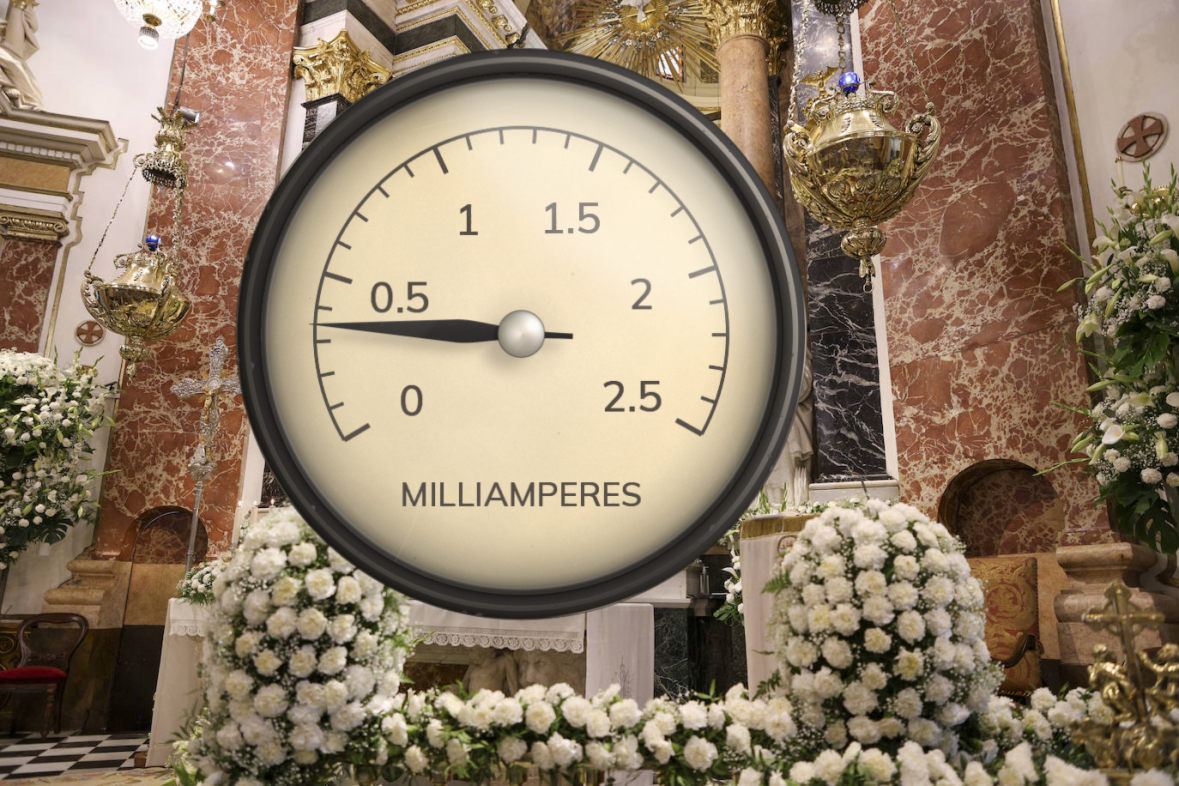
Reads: mA 0.35
